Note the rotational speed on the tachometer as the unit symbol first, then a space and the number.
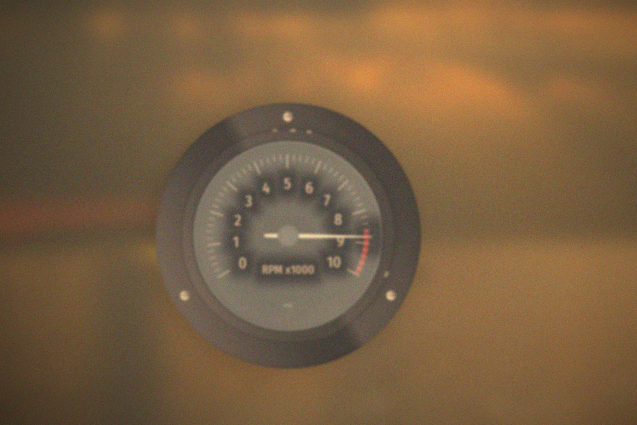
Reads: rpm 8800
